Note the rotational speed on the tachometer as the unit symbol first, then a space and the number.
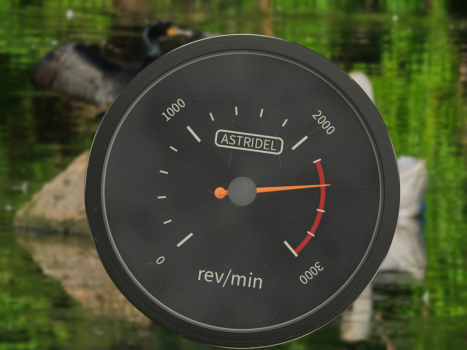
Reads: rpm 2400
